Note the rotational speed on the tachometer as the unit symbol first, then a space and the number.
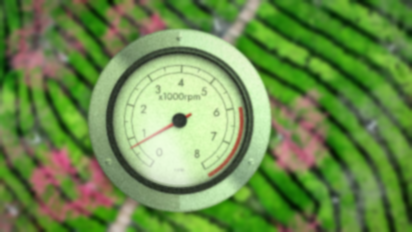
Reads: rpm 750
